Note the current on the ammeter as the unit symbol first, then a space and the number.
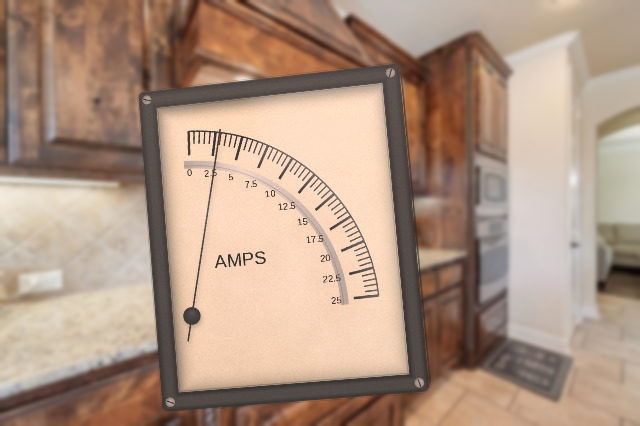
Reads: A 3
